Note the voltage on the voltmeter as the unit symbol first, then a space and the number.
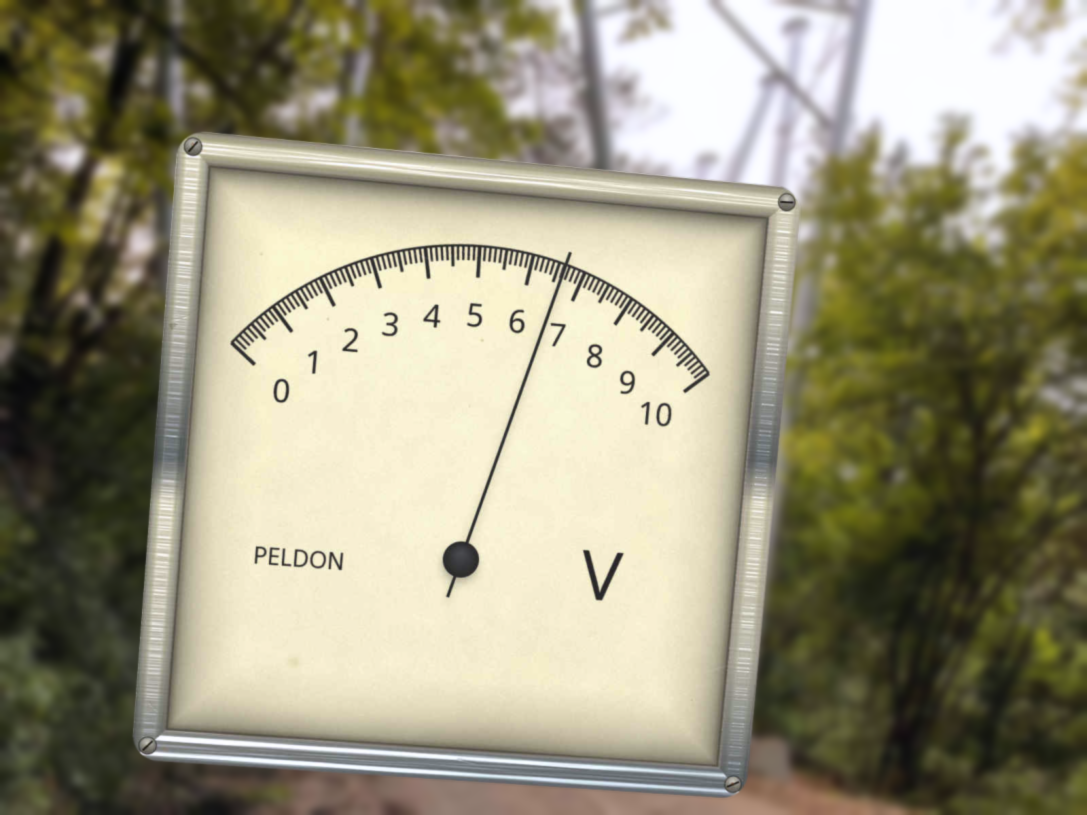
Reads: V 6.6
